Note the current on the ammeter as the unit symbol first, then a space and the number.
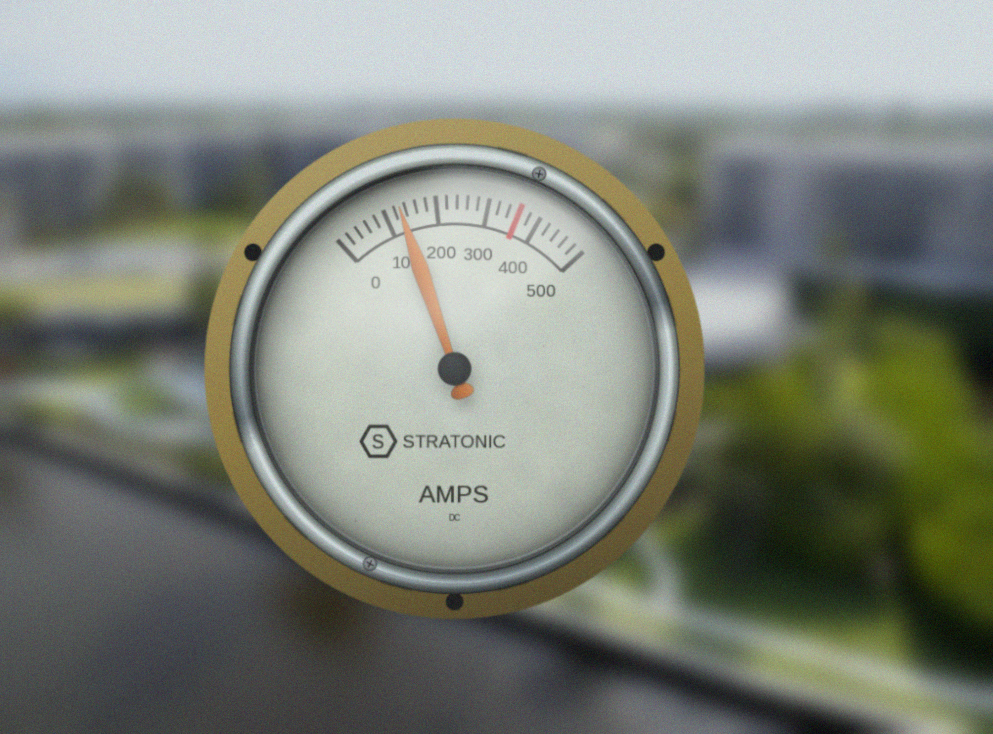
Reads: A 130
